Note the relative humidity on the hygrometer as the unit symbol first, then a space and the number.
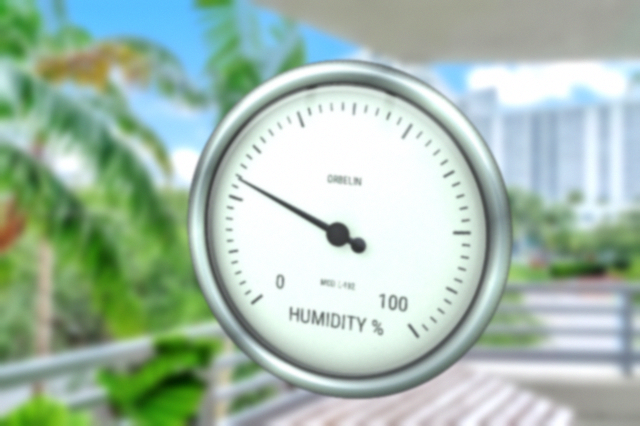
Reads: % 24
